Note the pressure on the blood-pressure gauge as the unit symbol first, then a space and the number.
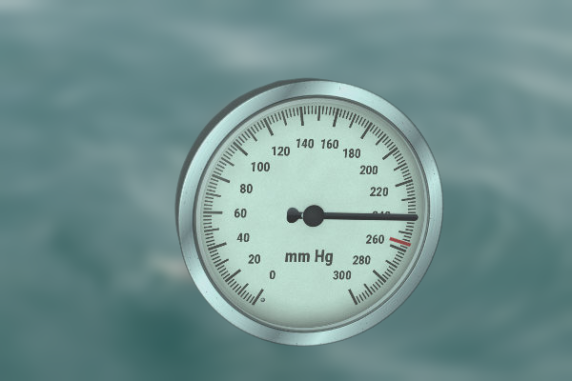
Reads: mmHg 240
